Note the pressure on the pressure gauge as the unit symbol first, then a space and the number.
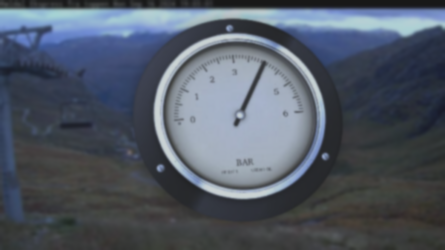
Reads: bar 4
